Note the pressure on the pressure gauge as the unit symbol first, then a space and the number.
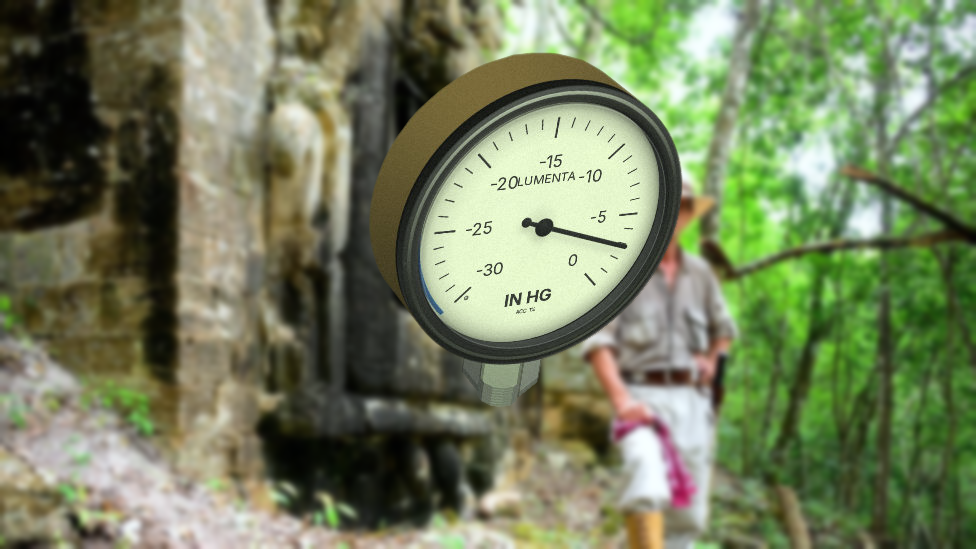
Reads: inHg -3
